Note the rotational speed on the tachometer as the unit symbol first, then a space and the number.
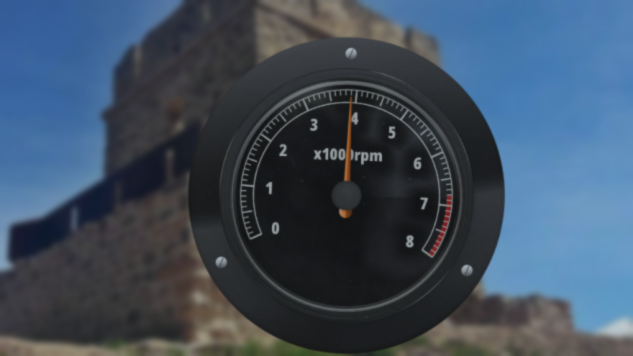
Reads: rpm 3900
